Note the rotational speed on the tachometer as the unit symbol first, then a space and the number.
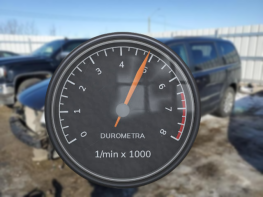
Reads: rpm 4875
